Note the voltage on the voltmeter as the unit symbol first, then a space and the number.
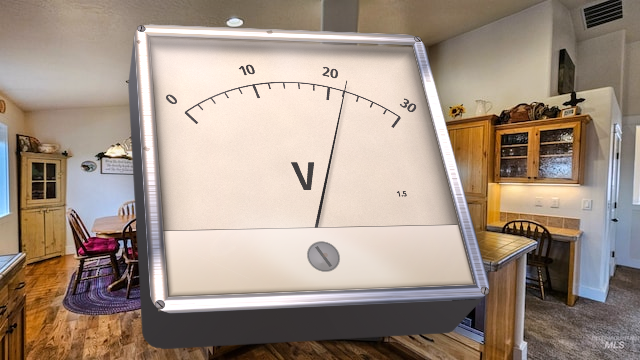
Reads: V 22
